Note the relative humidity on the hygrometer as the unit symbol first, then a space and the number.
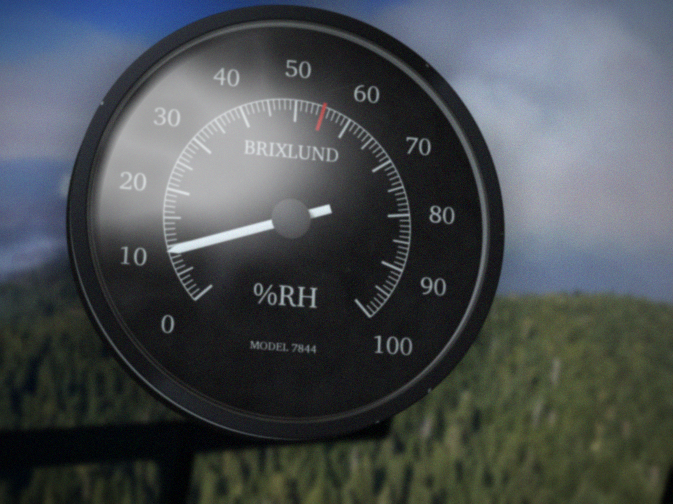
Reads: % 9
